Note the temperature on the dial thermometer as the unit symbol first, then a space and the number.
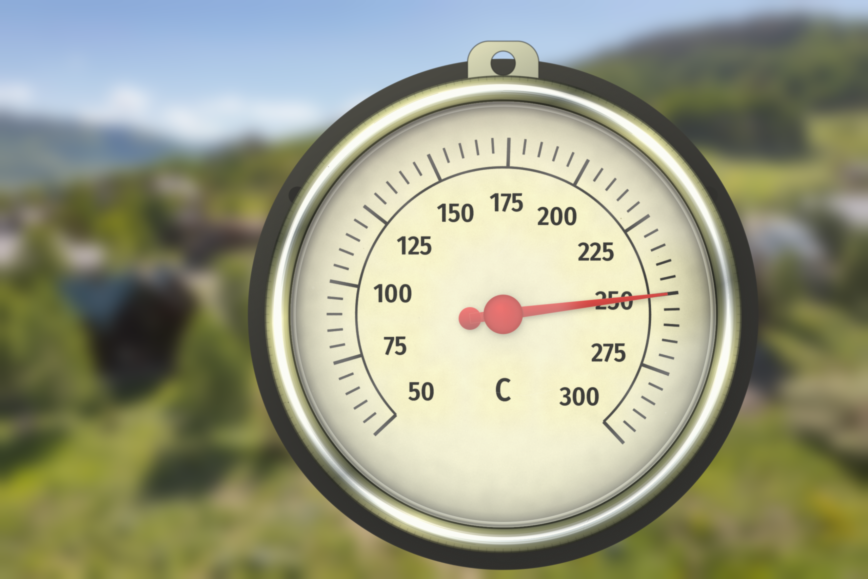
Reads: °C 250
